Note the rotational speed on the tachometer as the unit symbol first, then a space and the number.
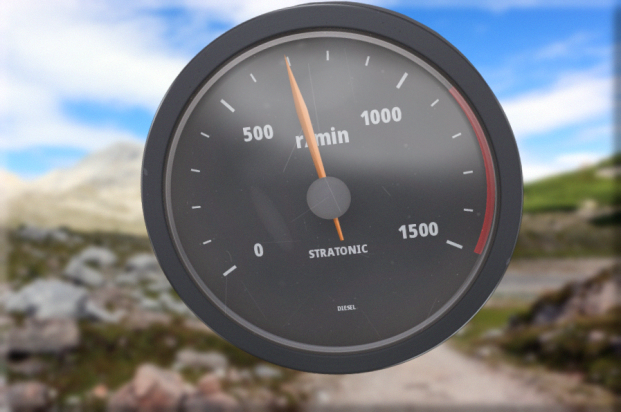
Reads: rpm 700
